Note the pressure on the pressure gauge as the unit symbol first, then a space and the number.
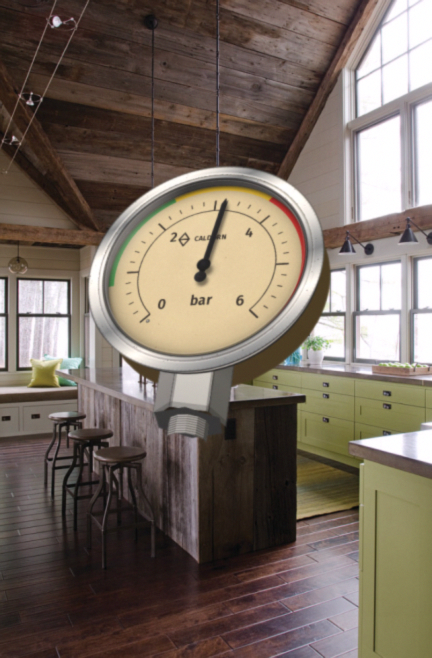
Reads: bar 3.2
